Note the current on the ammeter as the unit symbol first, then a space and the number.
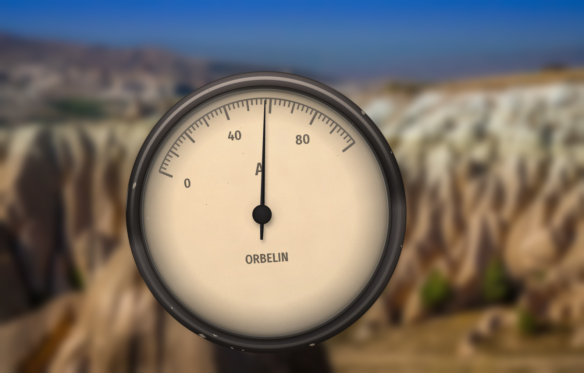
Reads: A 58
